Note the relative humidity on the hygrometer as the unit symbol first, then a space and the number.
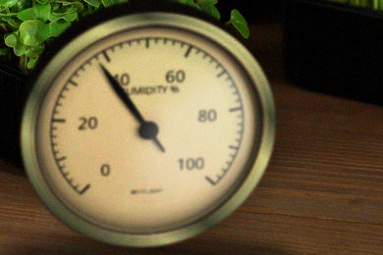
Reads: % 38
